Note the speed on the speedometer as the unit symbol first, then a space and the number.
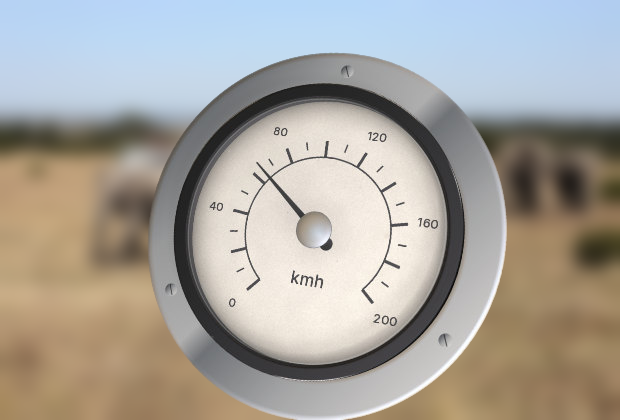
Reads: km/h 65
